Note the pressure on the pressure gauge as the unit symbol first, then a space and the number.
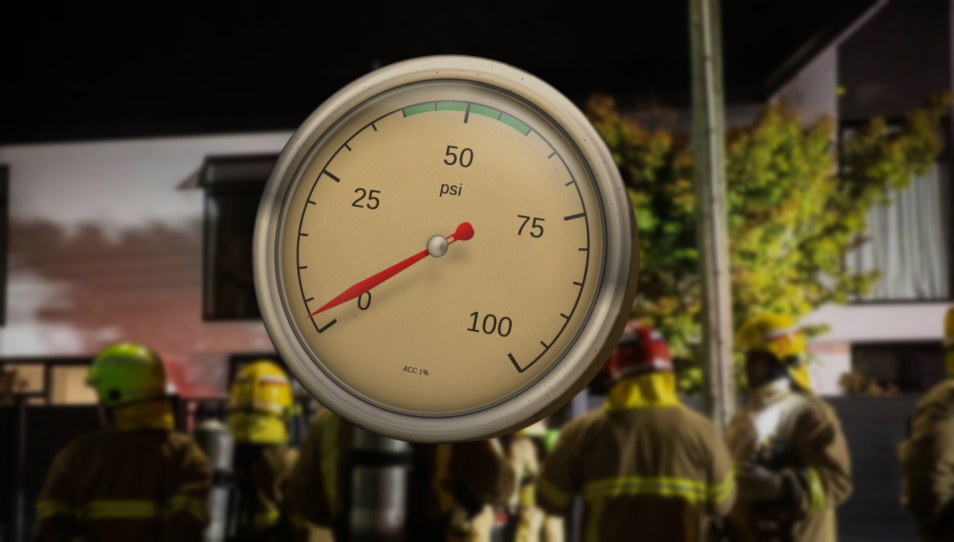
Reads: psi 2.5
